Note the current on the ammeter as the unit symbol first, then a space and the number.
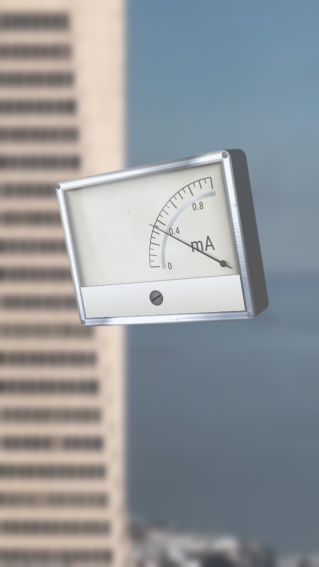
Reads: mA 0.35
